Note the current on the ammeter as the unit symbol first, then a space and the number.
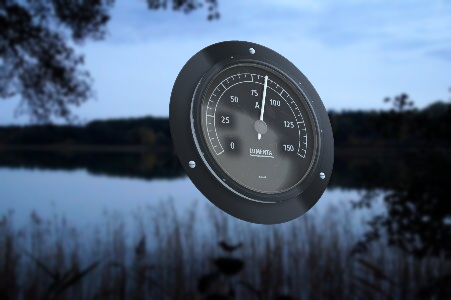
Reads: A 85
